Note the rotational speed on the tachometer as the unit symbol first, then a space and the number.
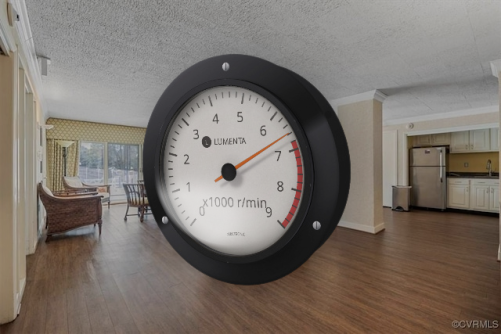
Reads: rpm 6600
